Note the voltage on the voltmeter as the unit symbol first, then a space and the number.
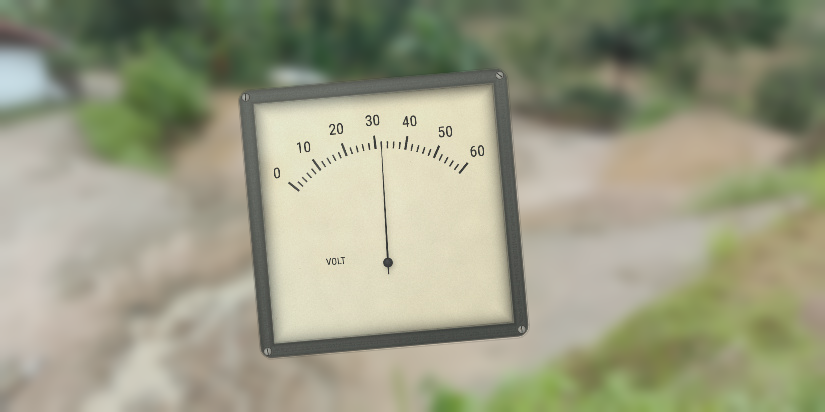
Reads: V 32
